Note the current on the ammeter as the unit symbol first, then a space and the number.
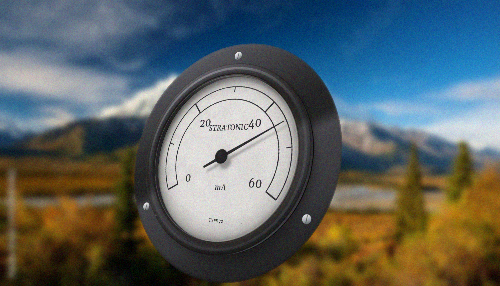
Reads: mA 45
